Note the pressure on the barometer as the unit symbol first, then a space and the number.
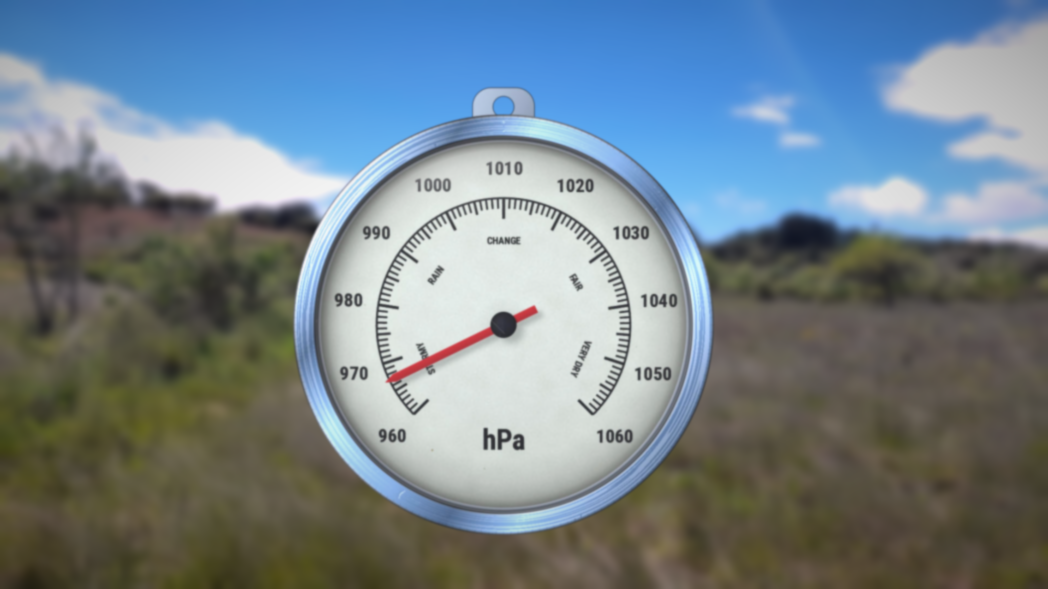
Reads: hPa 967
